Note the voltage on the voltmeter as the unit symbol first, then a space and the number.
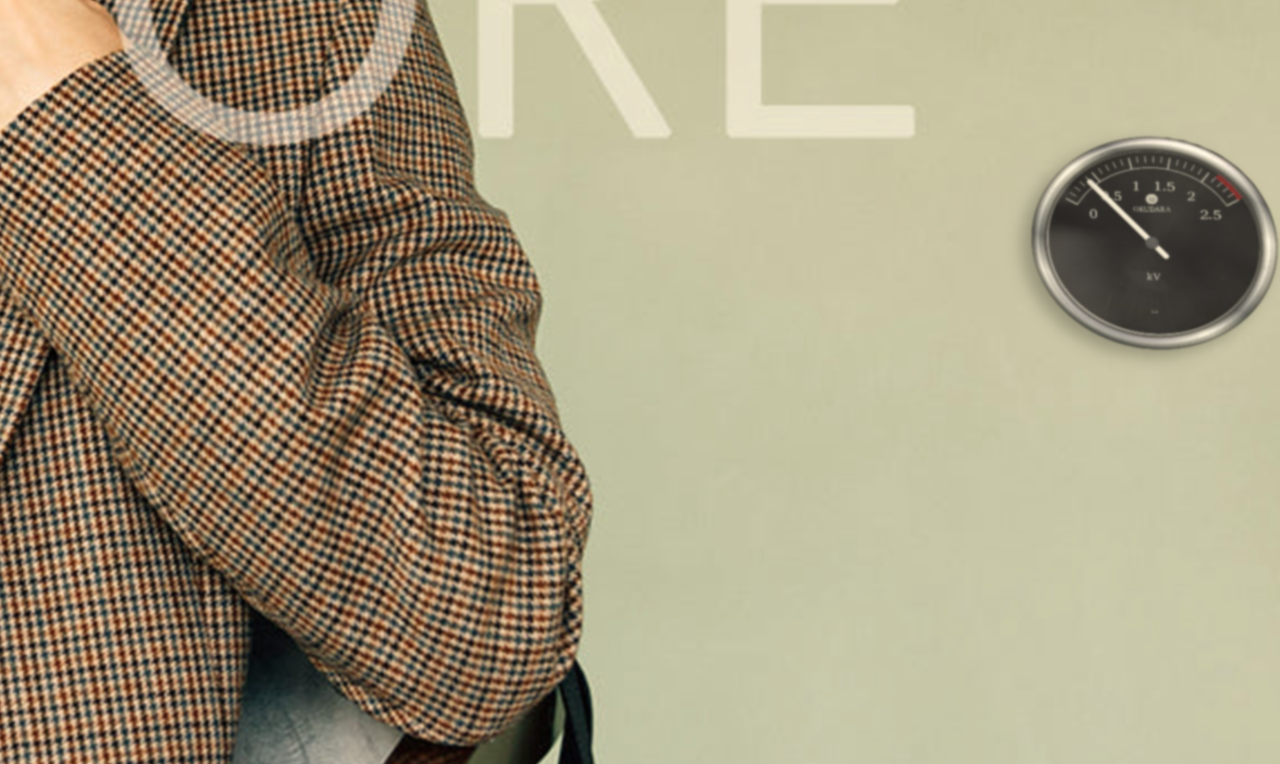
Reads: kV 0.4
